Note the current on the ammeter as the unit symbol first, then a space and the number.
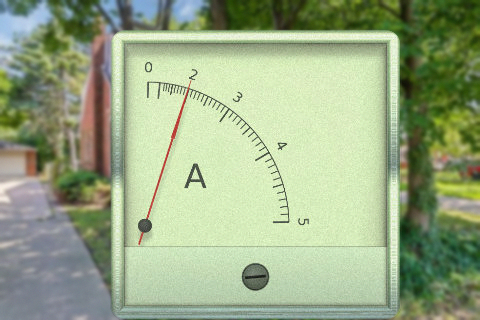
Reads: A 2
